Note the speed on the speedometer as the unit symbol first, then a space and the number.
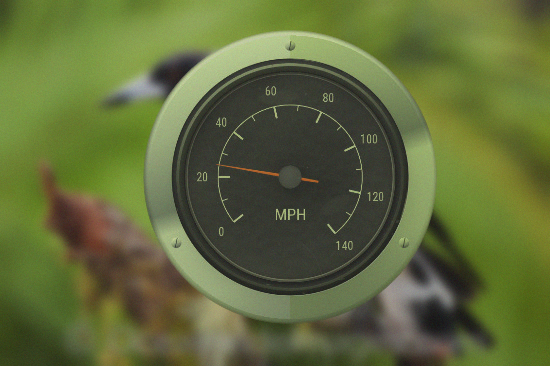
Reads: mph 25
